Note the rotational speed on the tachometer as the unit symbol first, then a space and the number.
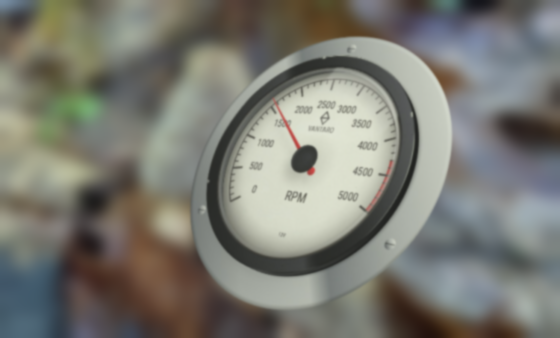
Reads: rpm 1600
